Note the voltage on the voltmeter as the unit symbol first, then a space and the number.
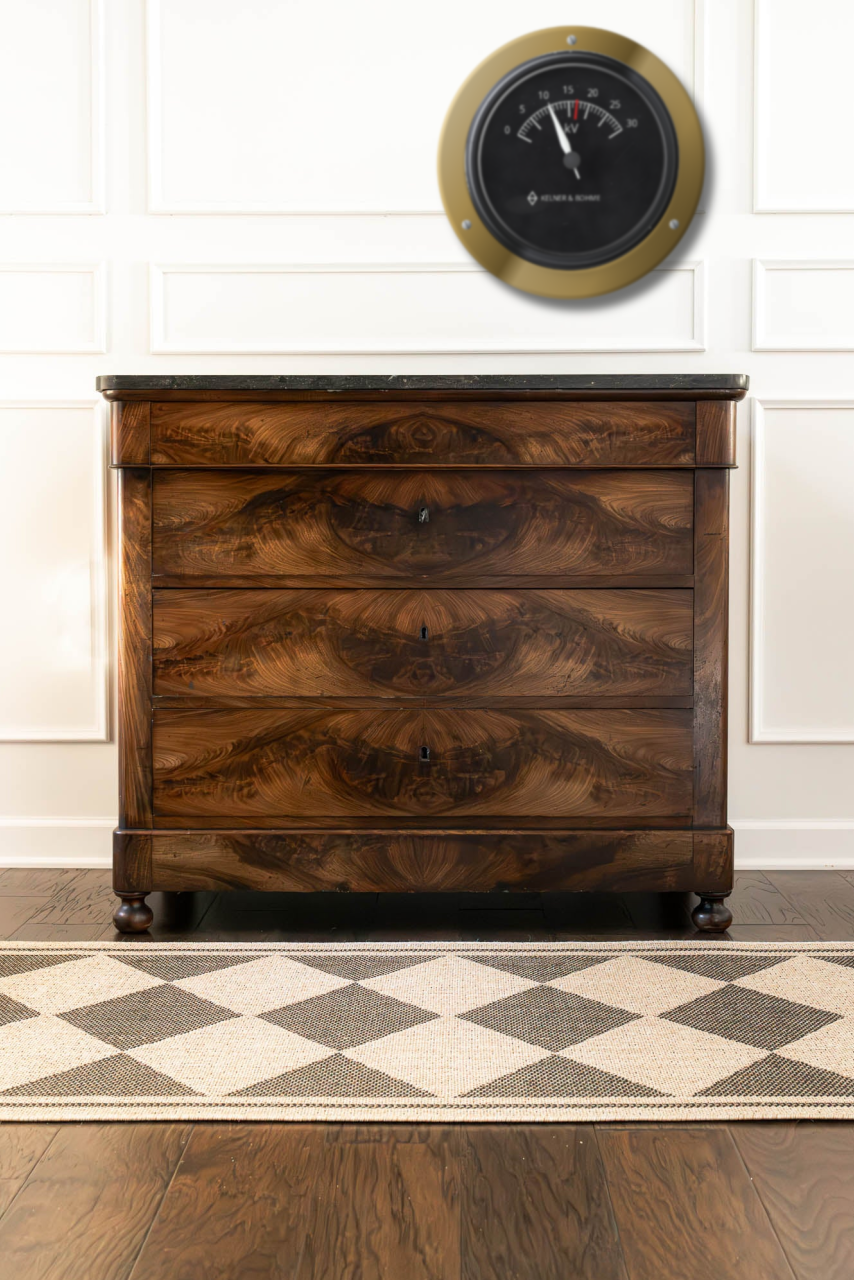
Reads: kV 10
